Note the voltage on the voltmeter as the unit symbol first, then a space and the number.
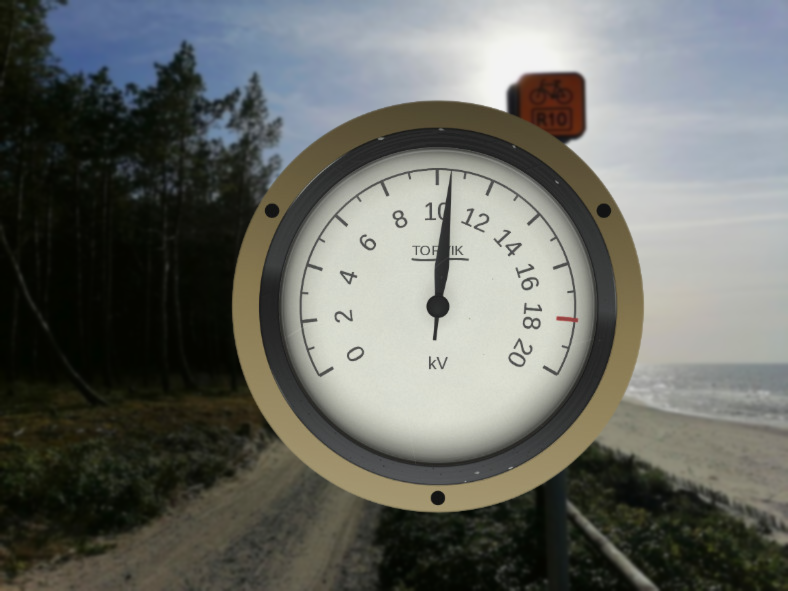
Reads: kV 10.5
